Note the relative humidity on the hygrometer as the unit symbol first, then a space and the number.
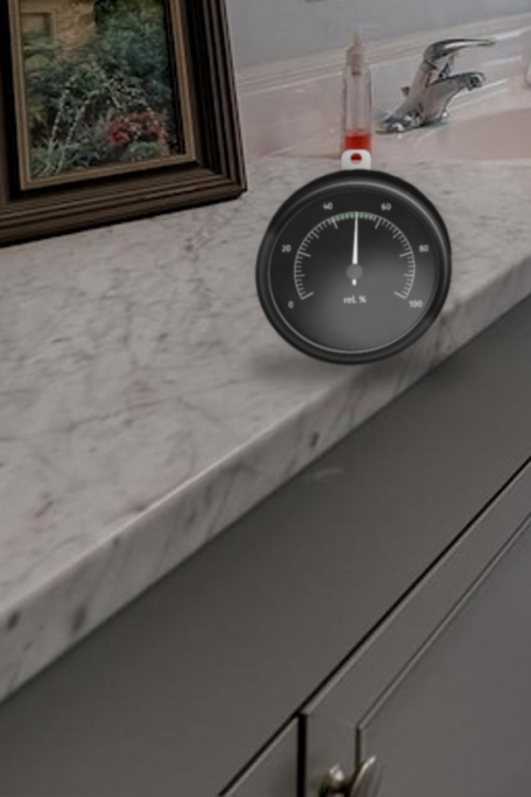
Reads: % 50
